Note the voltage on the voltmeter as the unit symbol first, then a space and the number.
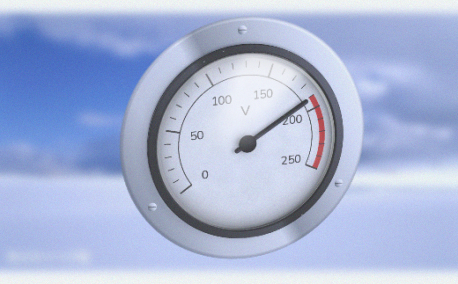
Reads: V 190
